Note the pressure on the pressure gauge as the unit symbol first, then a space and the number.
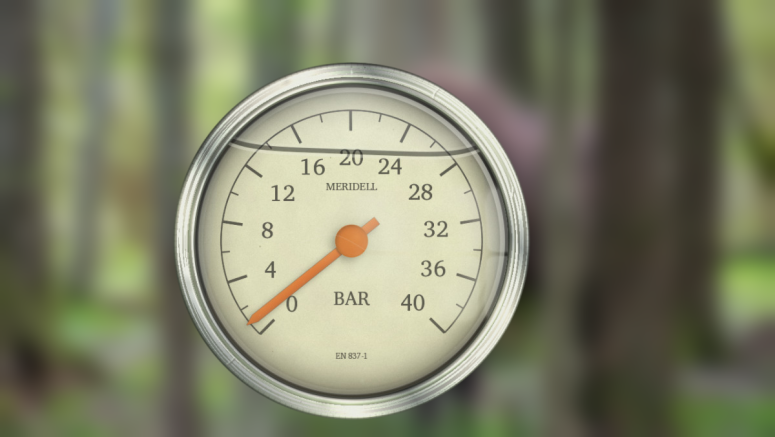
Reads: bar 1
